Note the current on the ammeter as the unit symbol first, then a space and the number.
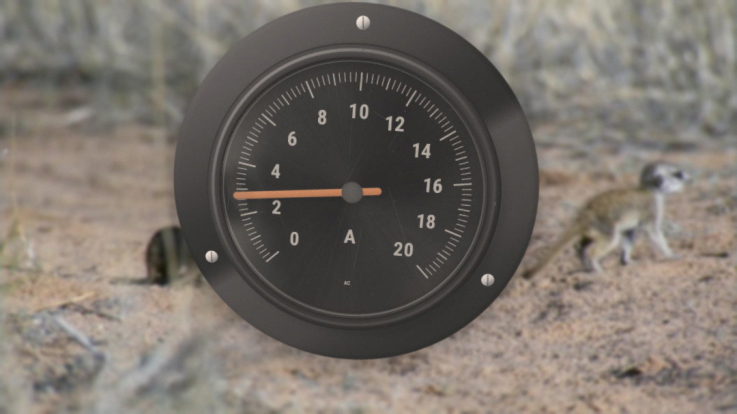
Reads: A 2.8
